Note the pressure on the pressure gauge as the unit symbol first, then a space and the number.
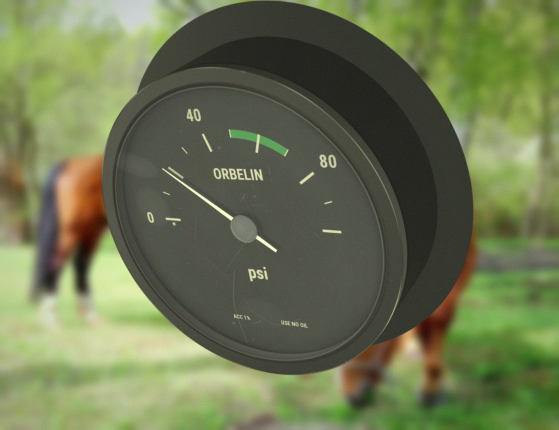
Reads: psi 20
